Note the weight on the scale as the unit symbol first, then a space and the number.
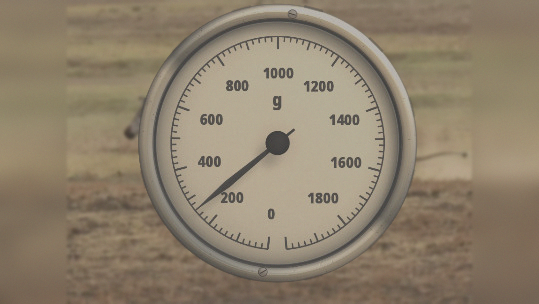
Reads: g 260
